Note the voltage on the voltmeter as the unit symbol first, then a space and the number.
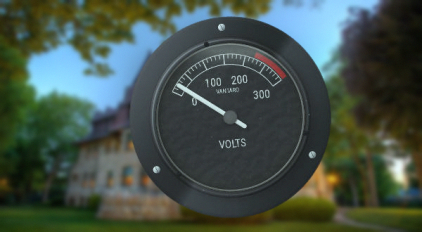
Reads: V 20
